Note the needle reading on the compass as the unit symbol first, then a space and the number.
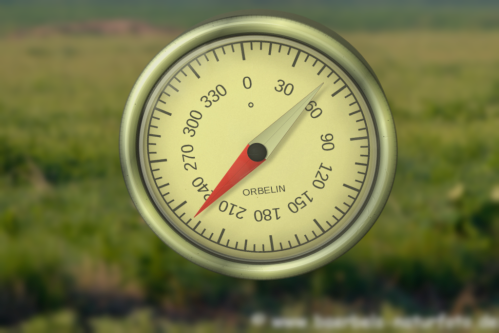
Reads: ° 230
